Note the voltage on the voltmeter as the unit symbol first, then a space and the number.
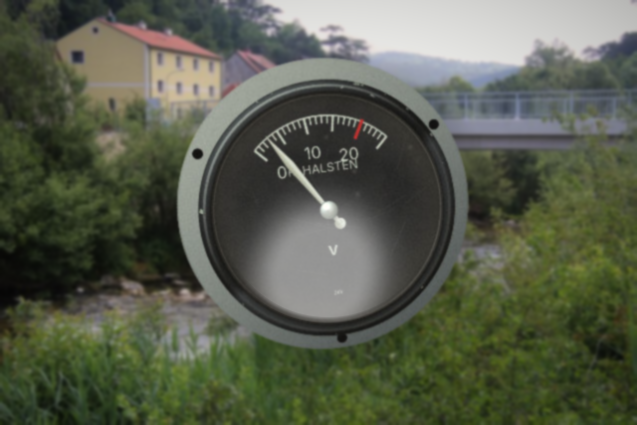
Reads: V 3
